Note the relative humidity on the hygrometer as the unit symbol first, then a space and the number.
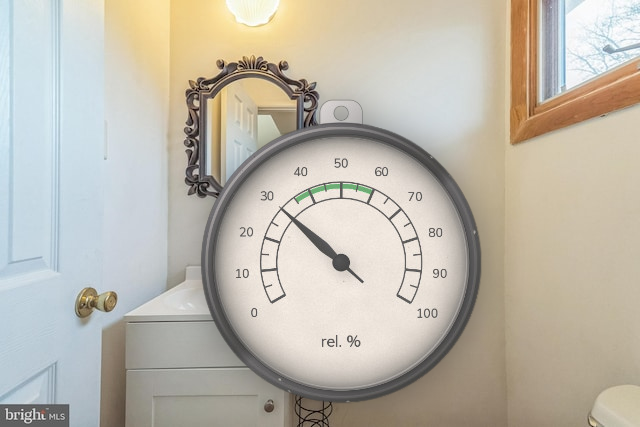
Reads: % 30
